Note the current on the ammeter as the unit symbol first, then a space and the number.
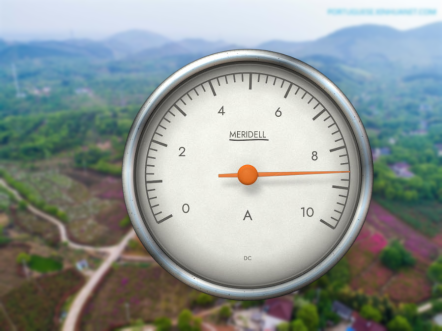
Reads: A 8.6
